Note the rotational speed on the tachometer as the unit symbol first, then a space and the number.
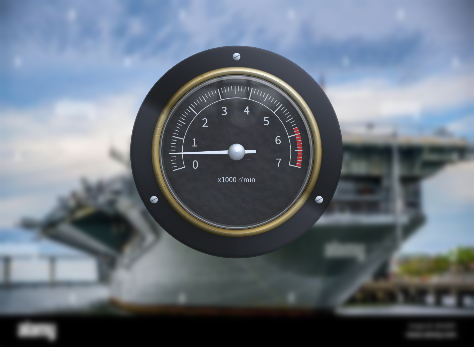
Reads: rpm 500
